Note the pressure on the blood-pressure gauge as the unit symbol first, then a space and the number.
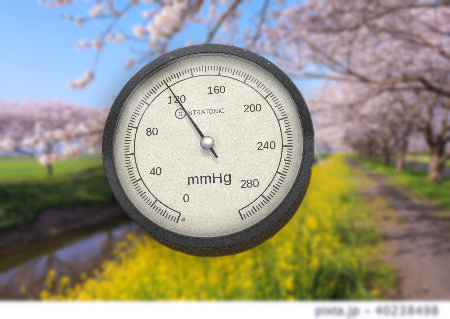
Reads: mmHg 120
